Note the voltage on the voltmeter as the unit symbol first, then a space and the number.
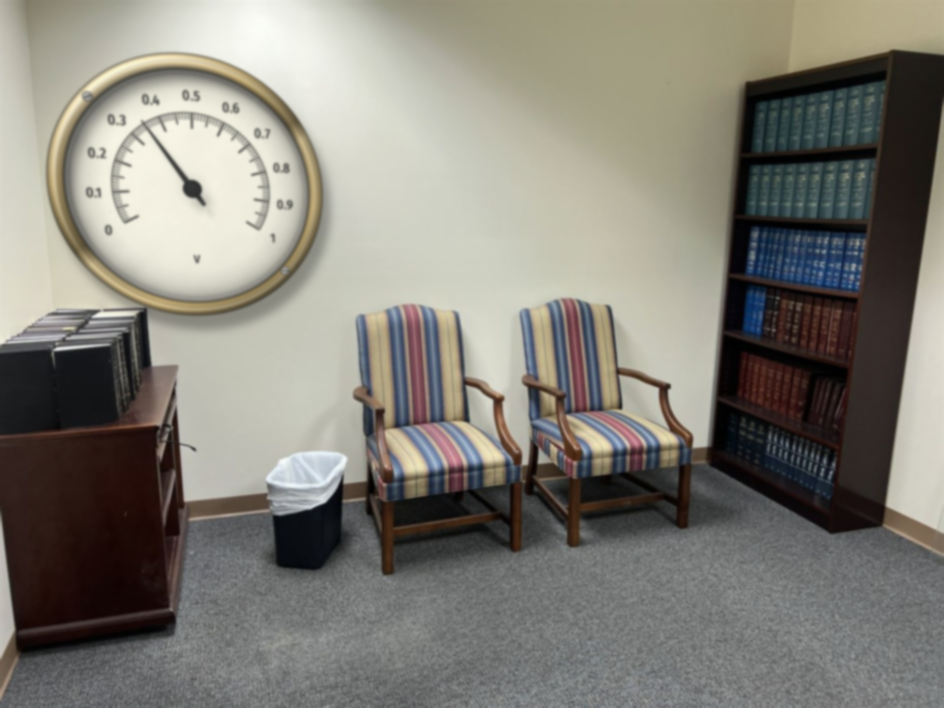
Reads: V 0.35
